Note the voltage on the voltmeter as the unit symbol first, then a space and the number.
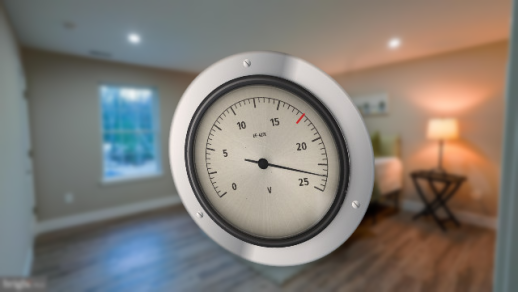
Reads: V 23.5
